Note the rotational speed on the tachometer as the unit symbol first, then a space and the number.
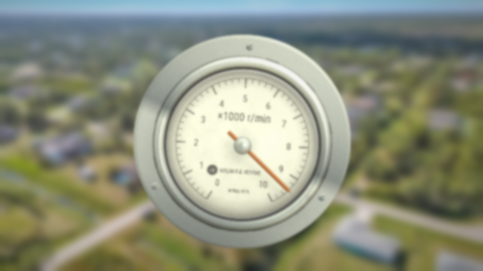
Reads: rpm 9400
